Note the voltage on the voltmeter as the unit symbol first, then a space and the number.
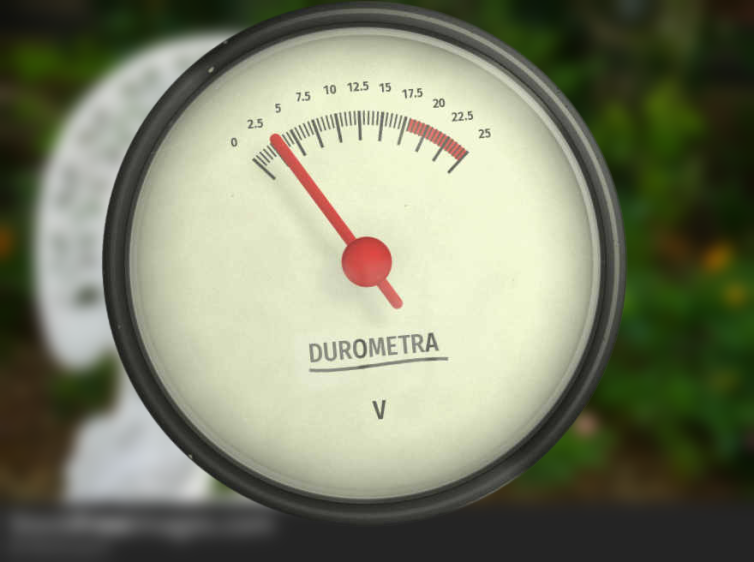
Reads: V 3
